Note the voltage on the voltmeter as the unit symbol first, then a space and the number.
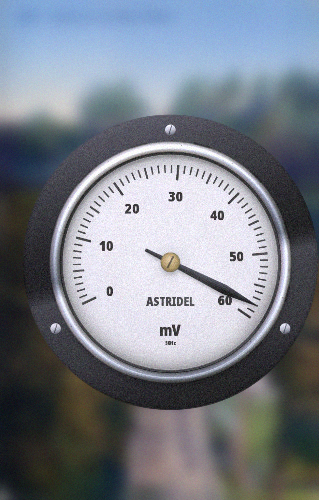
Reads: mV 58
